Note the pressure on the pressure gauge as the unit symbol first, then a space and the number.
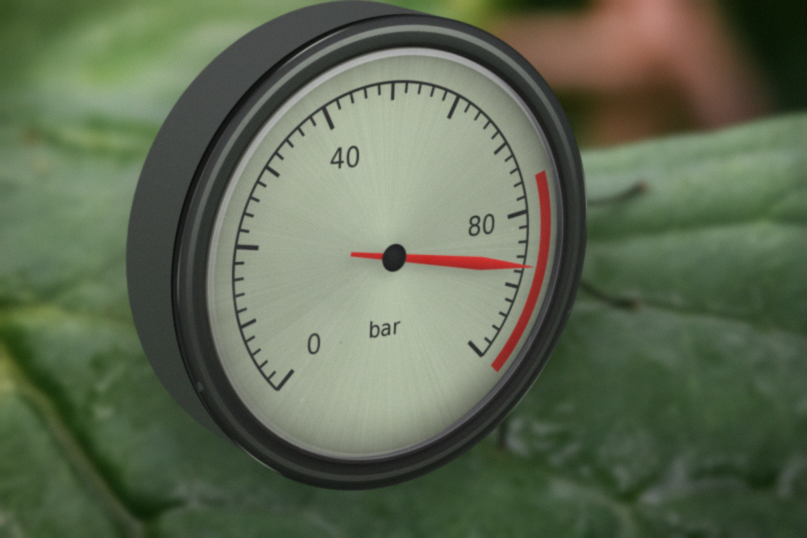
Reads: bar 87
